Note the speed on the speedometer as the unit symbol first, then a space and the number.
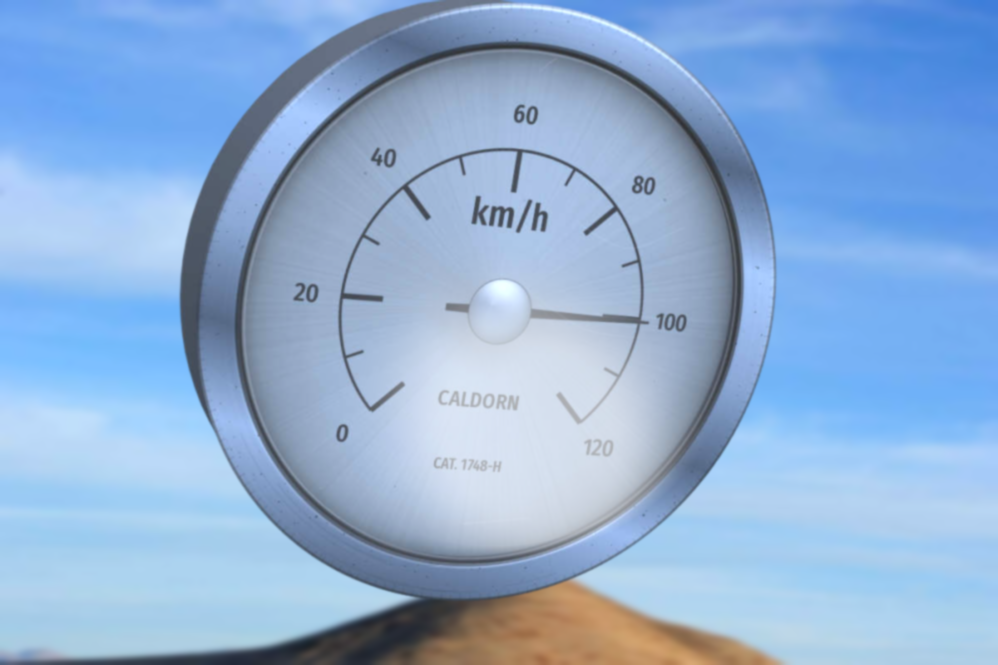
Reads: km/h 100
